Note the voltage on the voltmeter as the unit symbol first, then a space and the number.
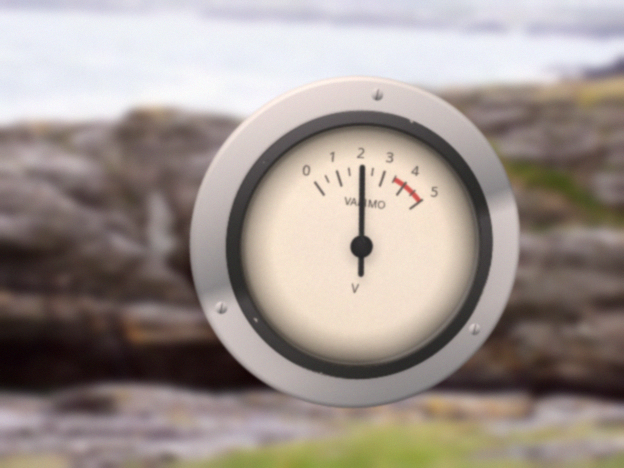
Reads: V 2
